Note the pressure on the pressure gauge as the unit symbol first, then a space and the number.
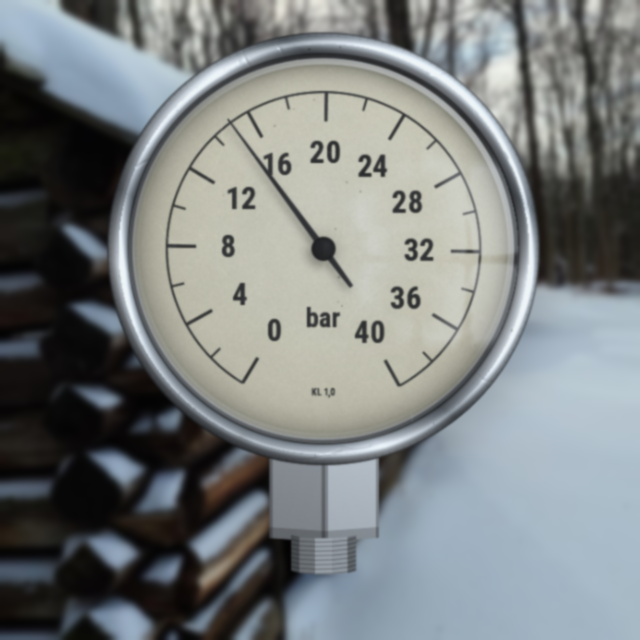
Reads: bar 15
